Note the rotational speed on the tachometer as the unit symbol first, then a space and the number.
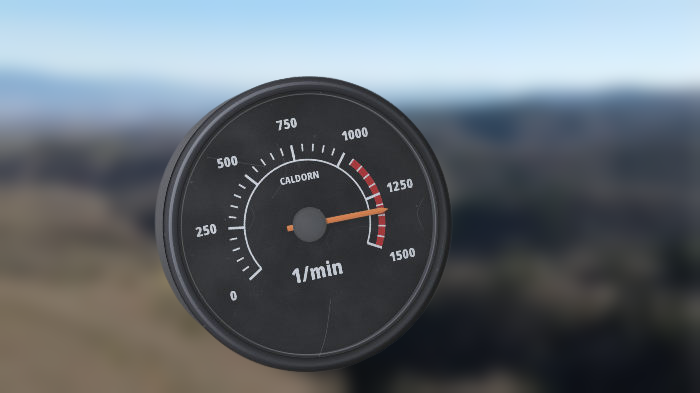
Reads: rpm 1325
